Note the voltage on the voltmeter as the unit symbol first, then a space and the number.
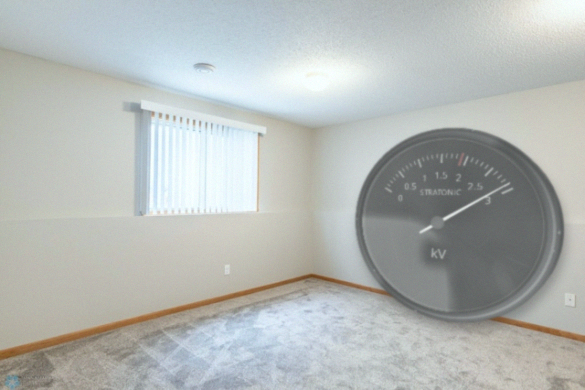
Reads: kV 2.9
